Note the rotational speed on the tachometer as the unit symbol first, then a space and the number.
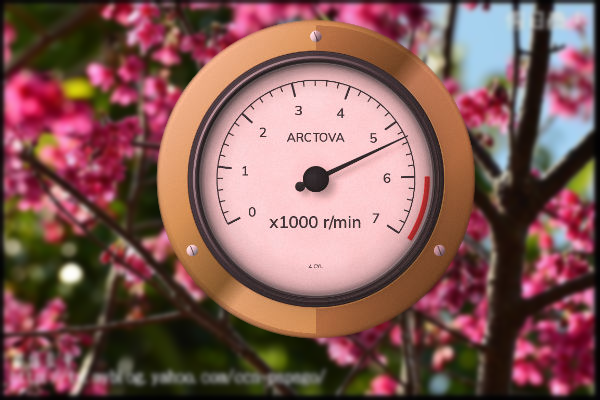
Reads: rpm 5300
